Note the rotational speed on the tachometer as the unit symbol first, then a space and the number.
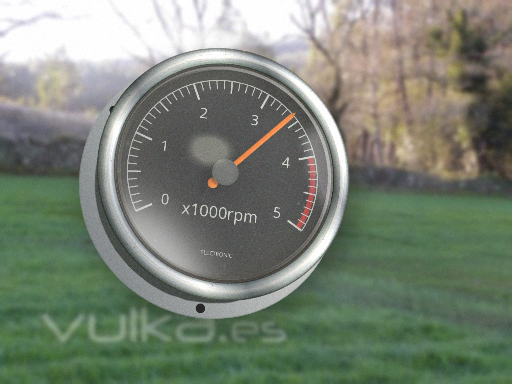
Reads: rpm 3400
